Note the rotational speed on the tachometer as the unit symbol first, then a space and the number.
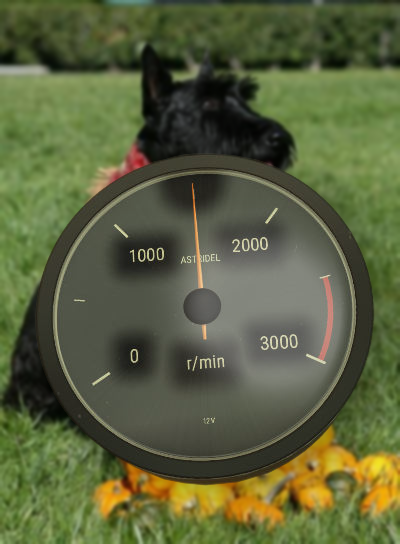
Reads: rpm 1500
